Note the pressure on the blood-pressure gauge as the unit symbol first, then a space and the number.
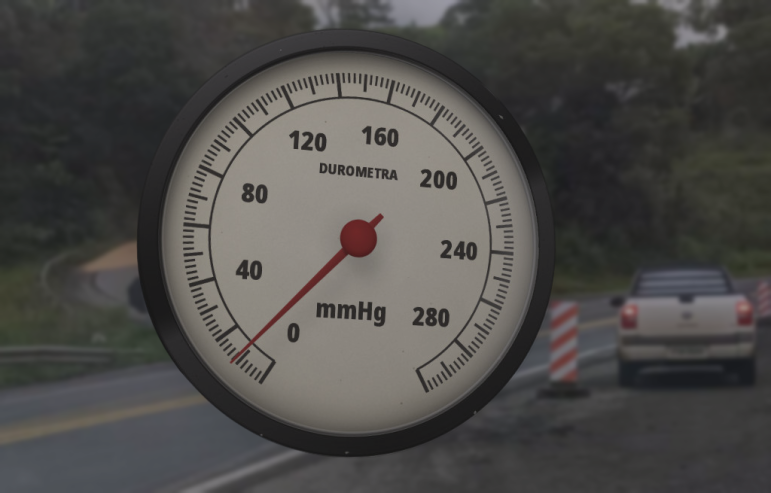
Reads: mmHg 12
